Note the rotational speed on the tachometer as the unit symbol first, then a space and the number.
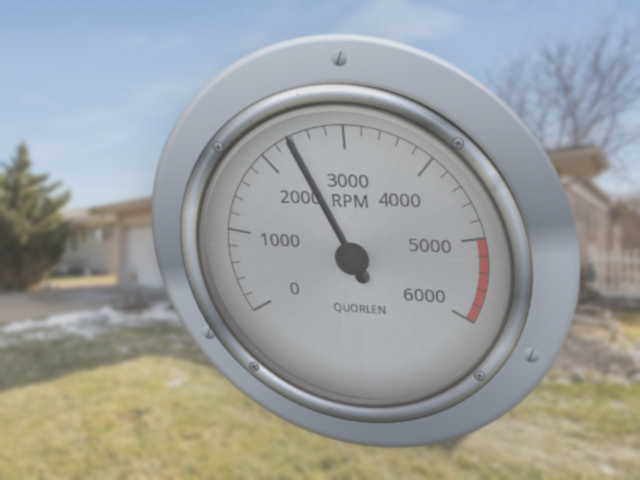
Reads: rpm 2400
